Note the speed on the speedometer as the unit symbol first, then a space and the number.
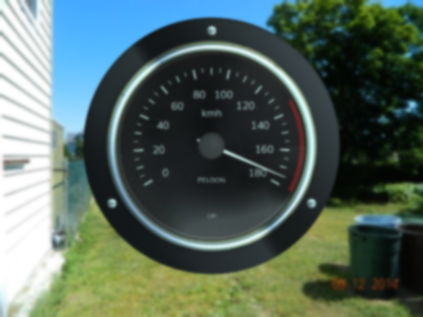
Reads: km/h 175
